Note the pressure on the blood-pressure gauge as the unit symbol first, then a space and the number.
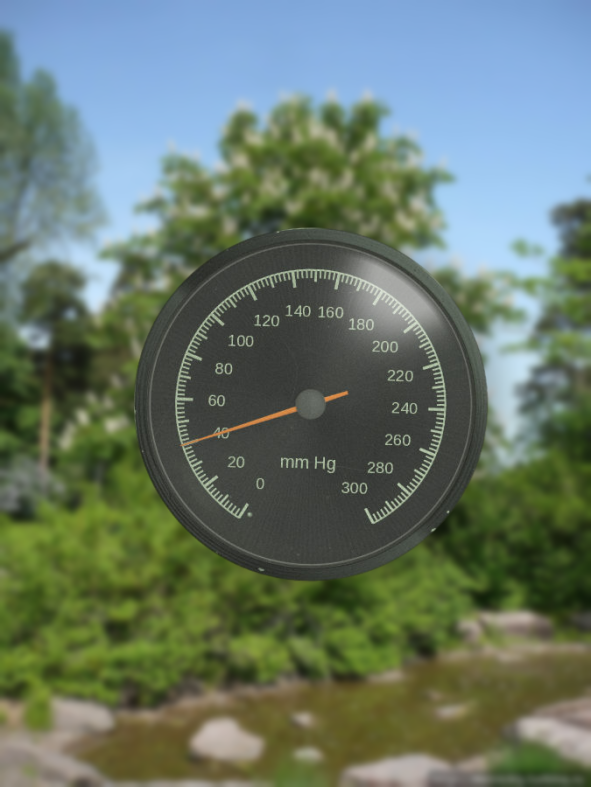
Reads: mmHg 40
